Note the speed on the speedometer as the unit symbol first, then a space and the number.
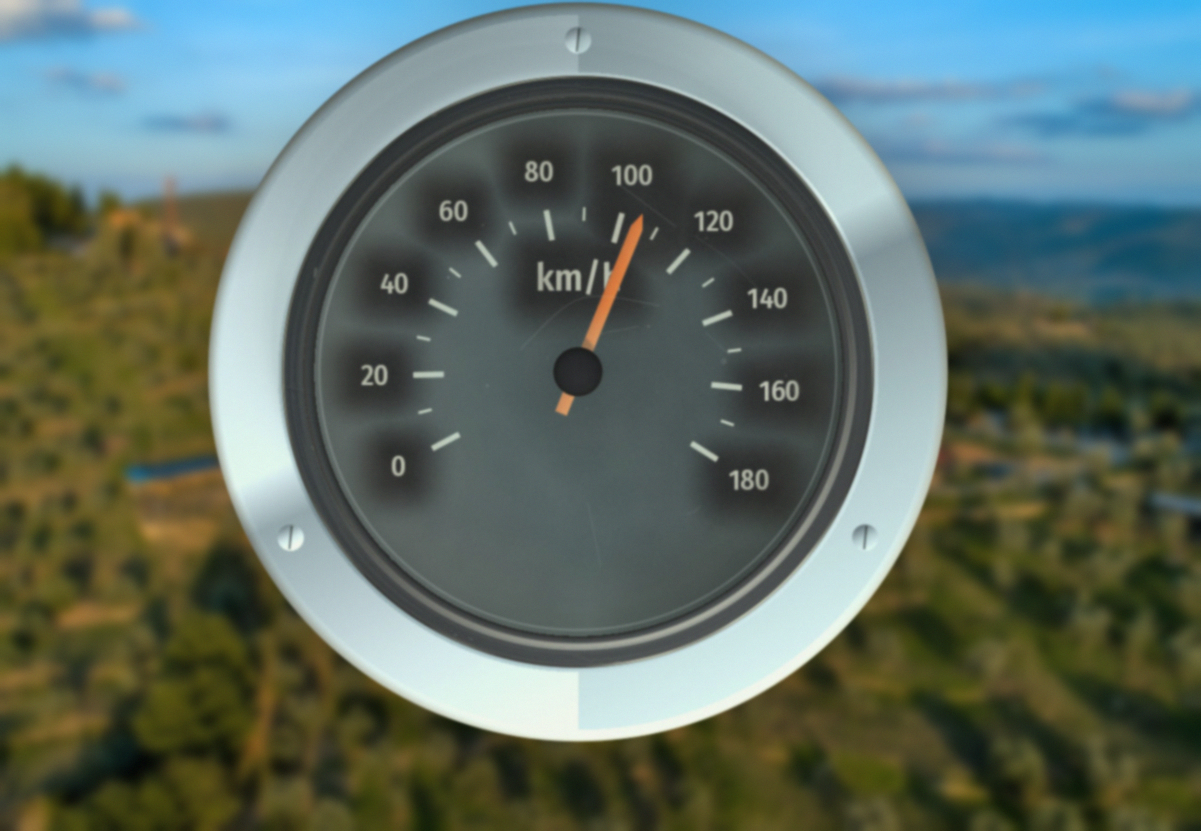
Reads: km/h 105
